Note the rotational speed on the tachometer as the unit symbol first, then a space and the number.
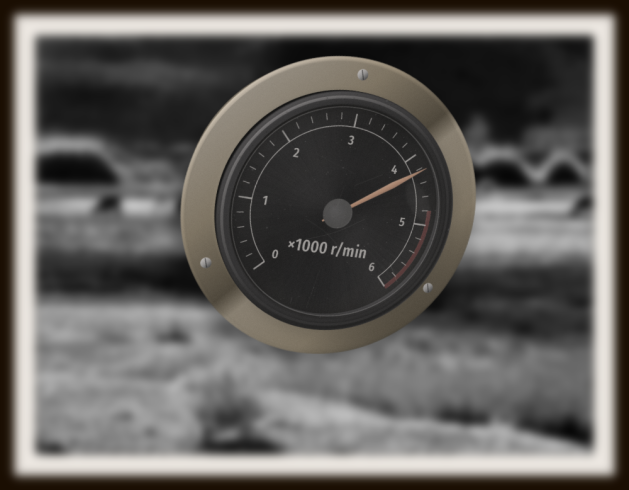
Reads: rpm 4200
